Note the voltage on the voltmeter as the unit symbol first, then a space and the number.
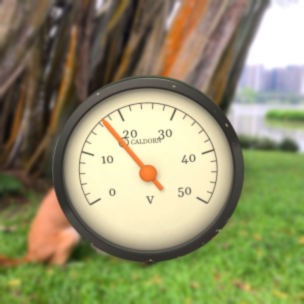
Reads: V 17
